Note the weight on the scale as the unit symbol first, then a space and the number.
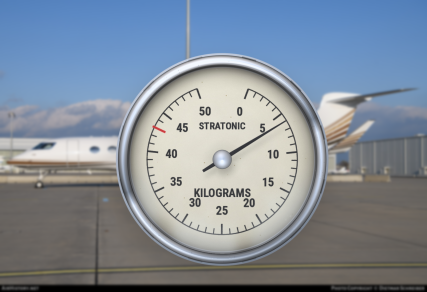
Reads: kg 6
